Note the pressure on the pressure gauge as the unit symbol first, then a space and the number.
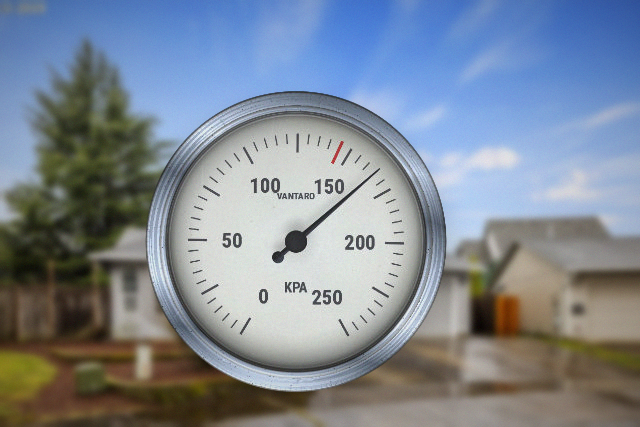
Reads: kPa 165
